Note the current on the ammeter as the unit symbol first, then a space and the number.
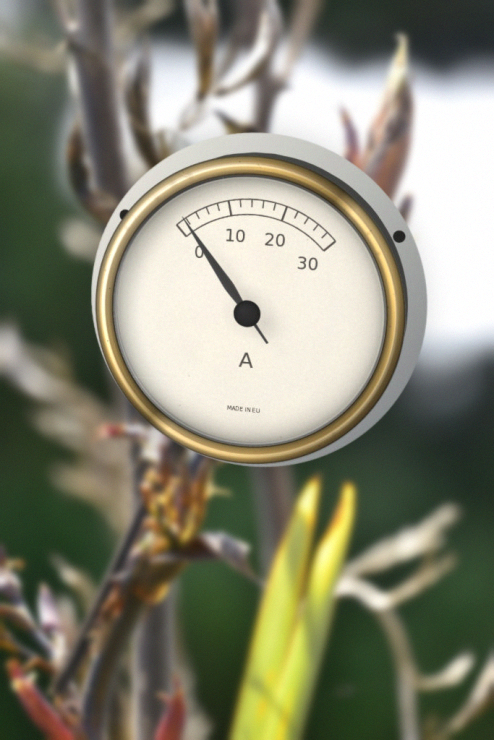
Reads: A 2
